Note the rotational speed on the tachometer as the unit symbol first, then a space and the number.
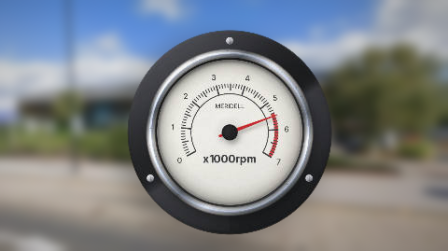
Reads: rpm 5500
